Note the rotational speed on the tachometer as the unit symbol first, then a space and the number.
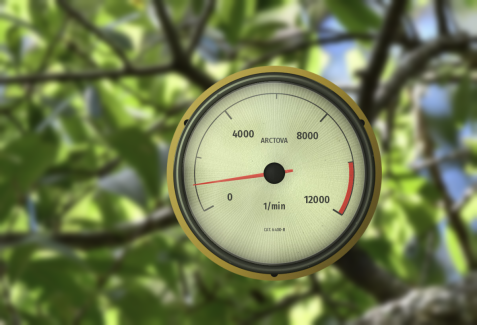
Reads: rpm 1000
